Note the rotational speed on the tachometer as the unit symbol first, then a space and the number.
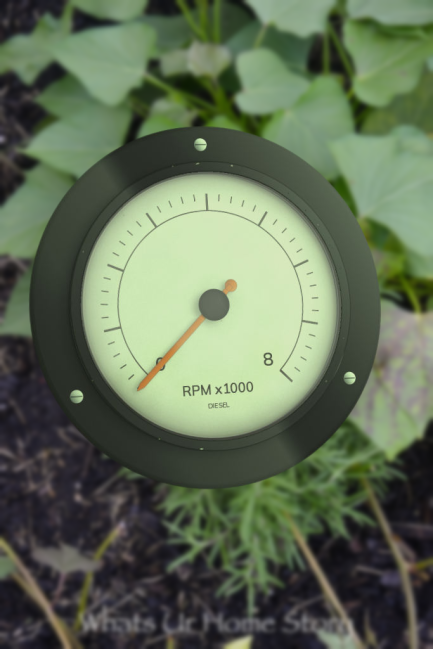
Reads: rpm 0
